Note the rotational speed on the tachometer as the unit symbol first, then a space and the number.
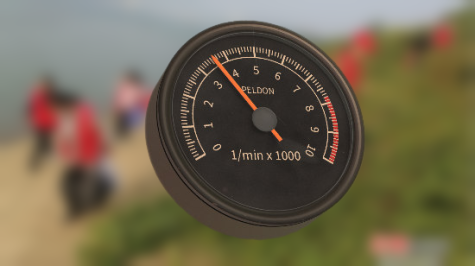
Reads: rpm 3500
